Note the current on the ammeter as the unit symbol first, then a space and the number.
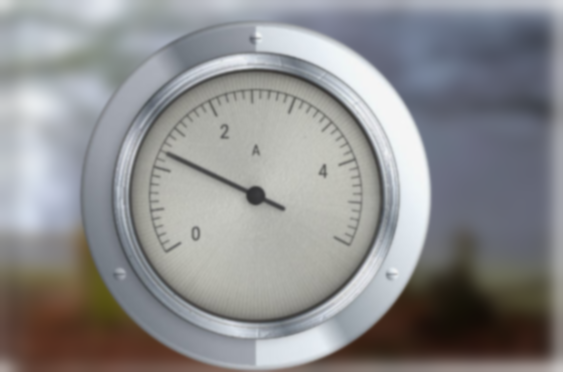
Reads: A 1.2
